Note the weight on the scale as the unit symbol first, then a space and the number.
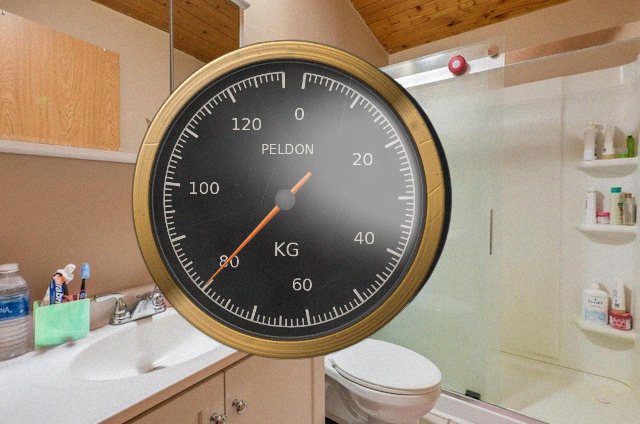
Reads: kg 80
